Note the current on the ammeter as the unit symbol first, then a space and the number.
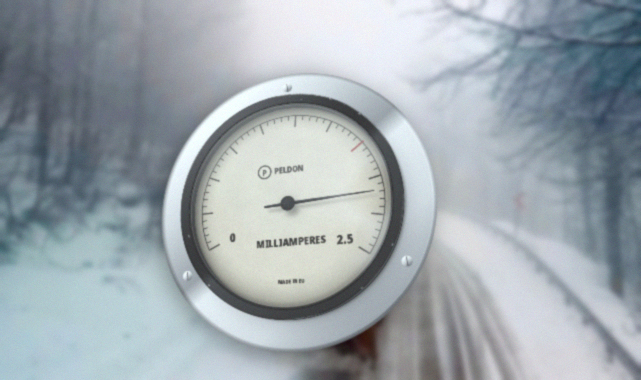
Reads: mA 2.1
